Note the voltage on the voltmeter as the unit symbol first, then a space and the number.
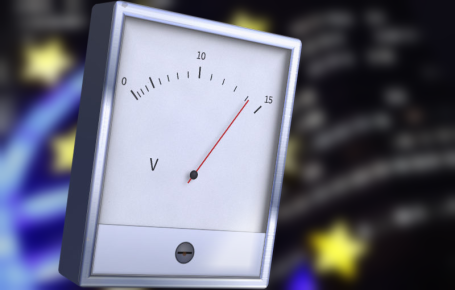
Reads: V 14
